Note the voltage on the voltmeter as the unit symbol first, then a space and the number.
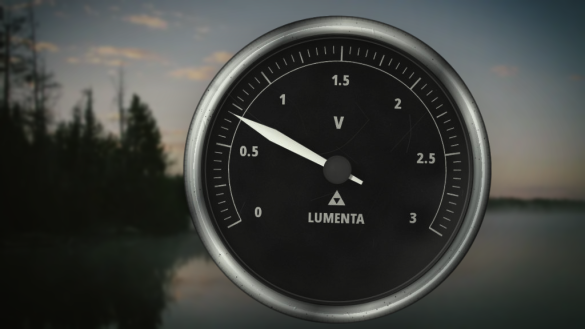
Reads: V 0.7
